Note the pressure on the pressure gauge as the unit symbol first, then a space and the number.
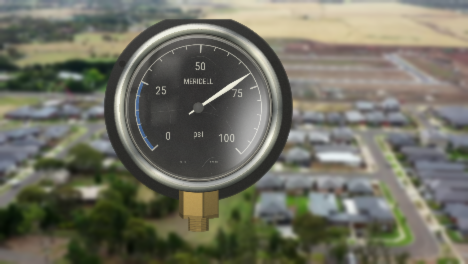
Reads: psi 70
